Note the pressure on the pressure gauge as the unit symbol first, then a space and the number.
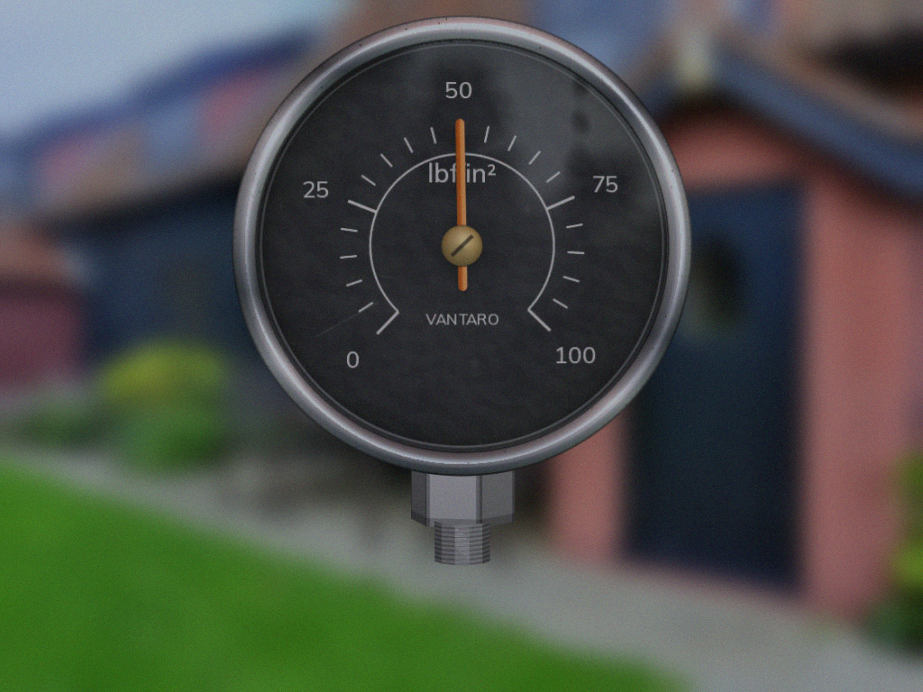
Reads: psi 50
